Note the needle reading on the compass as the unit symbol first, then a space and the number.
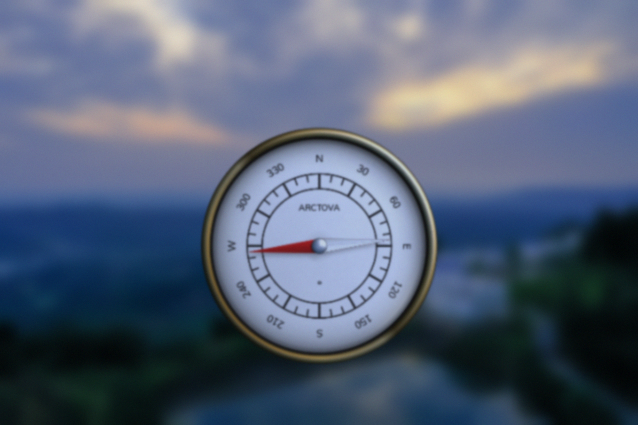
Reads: ° 265
